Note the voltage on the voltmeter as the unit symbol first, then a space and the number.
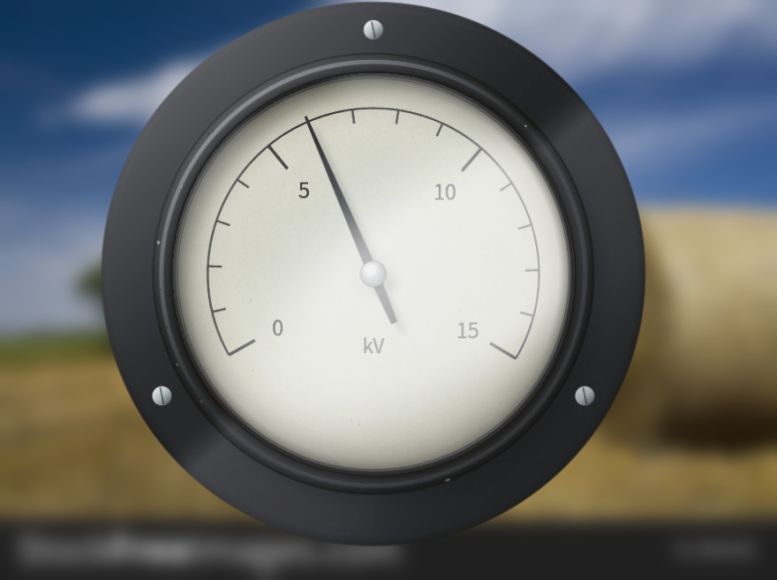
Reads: kV 6
